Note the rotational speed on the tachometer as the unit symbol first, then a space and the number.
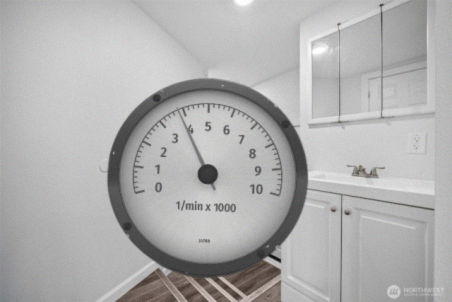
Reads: rpm 3800
